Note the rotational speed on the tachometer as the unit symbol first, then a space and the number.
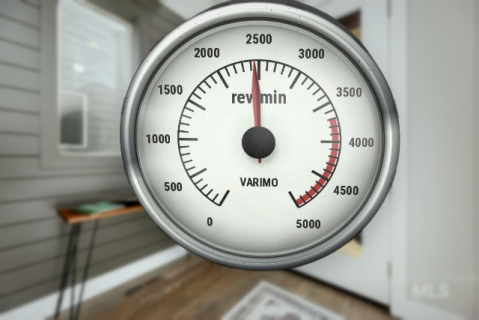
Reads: rpm 2450
